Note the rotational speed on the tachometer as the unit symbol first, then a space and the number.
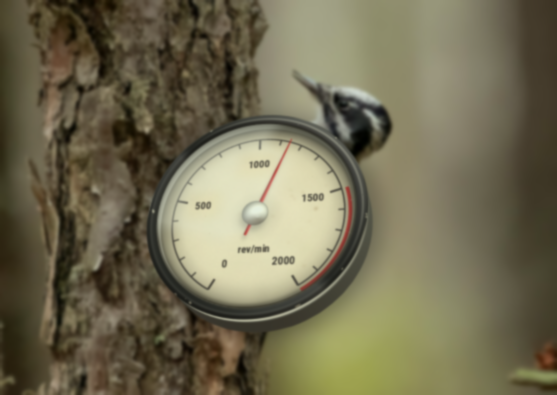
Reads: rpm 1150
